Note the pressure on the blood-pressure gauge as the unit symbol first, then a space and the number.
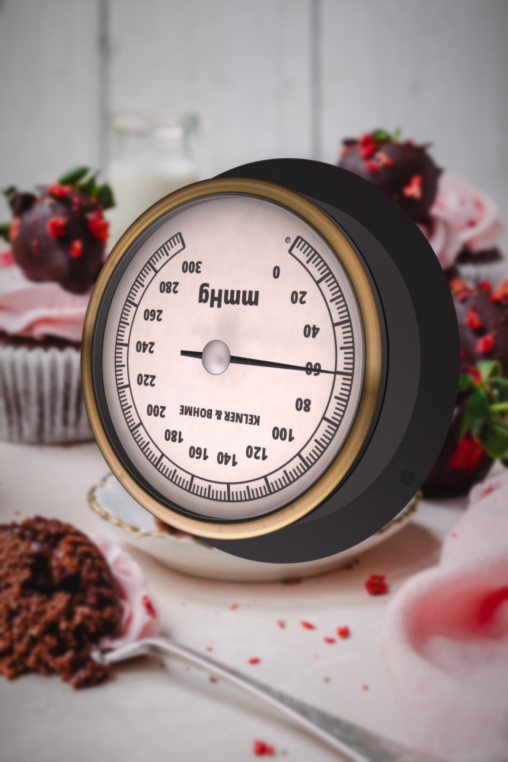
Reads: mmHg 60
